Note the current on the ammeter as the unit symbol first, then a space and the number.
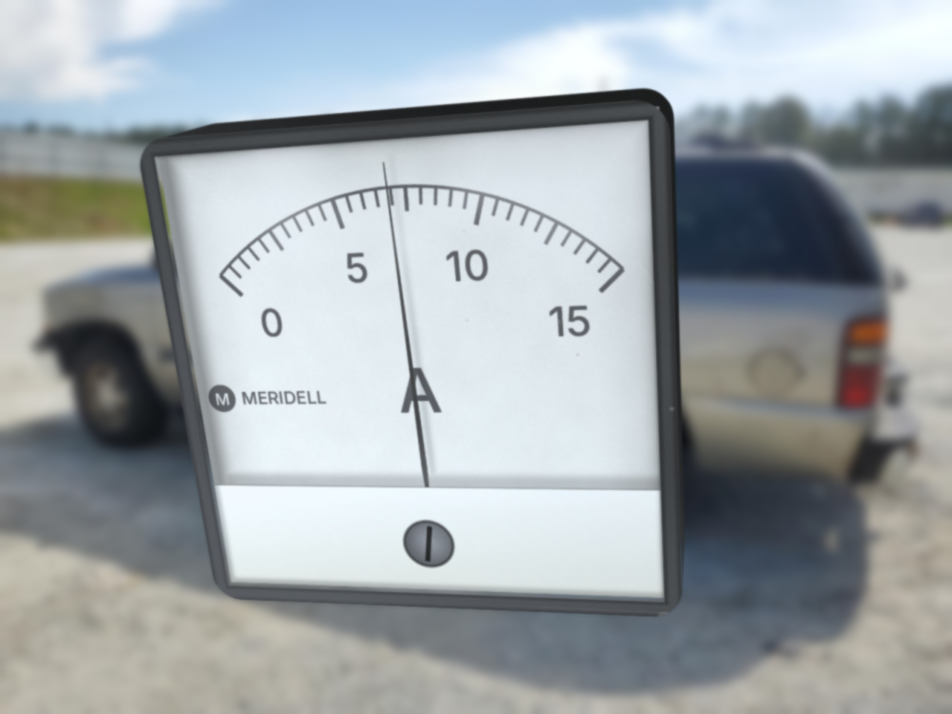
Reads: A 7
